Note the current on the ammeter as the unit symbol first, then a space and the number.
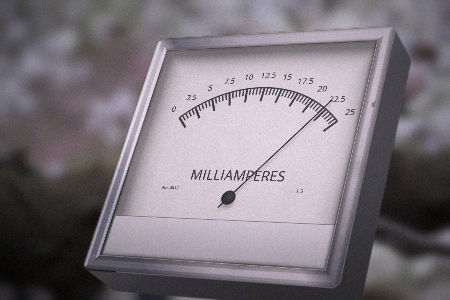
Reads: mA 22.5
